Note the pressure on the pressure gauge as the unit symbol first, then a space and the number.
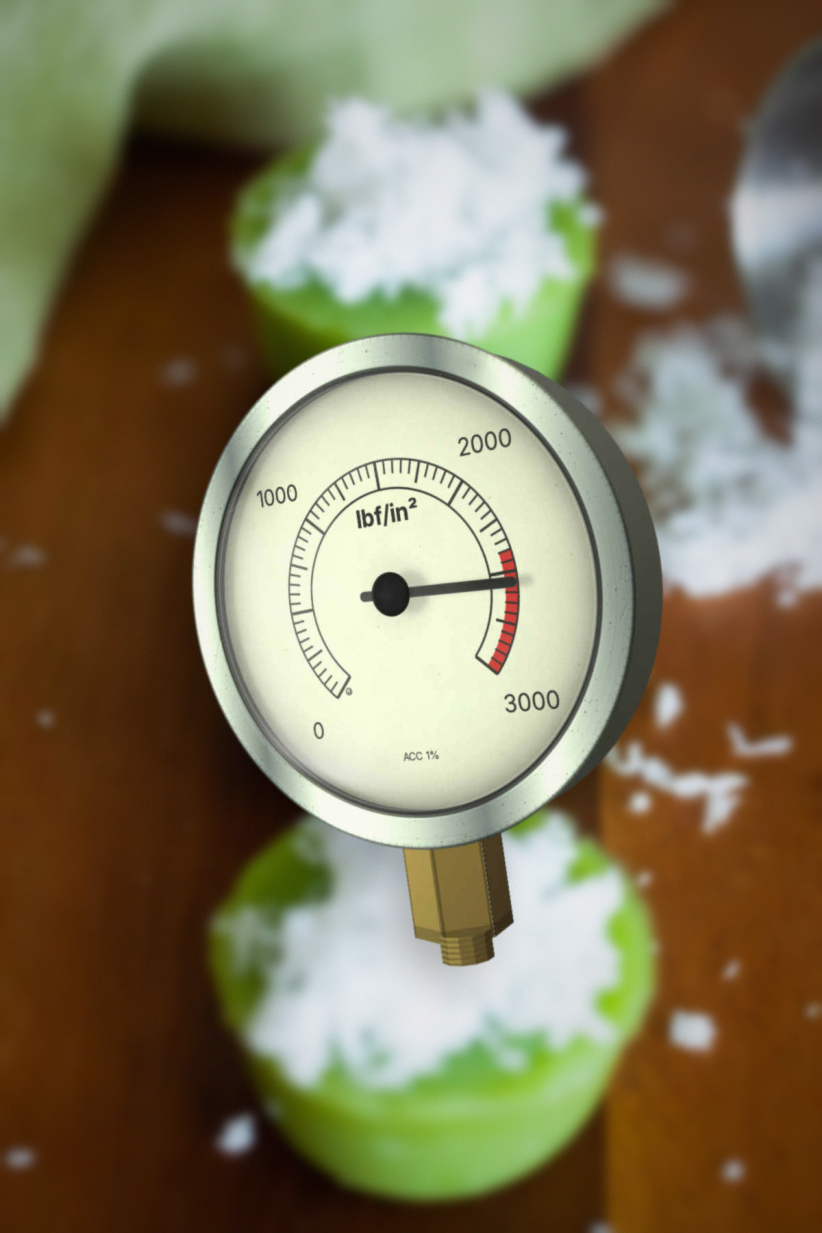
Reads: psi 2550
